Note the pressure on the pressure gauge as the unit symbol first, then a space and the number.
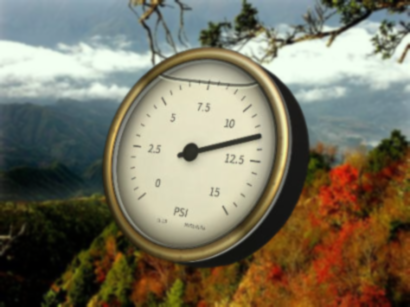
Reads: psi 11.5
